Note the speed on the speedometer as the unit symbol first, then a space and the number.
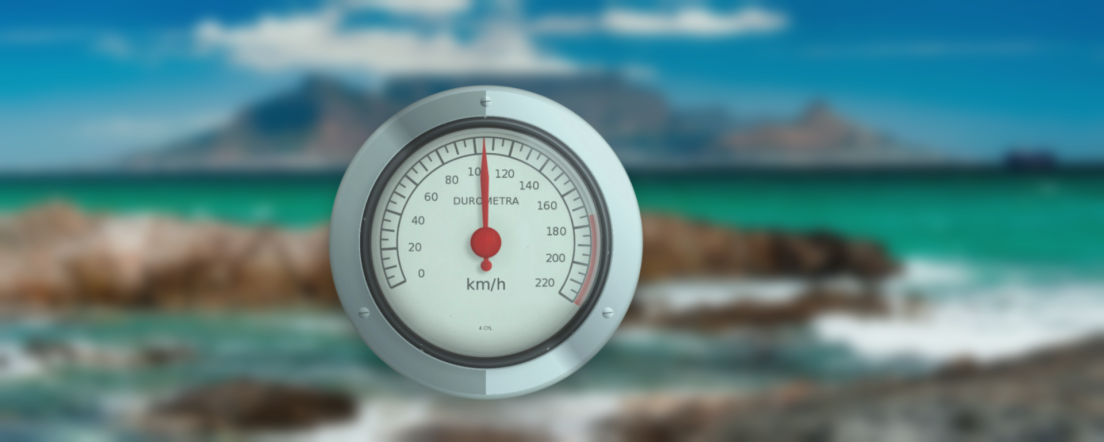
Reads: km/h 105
